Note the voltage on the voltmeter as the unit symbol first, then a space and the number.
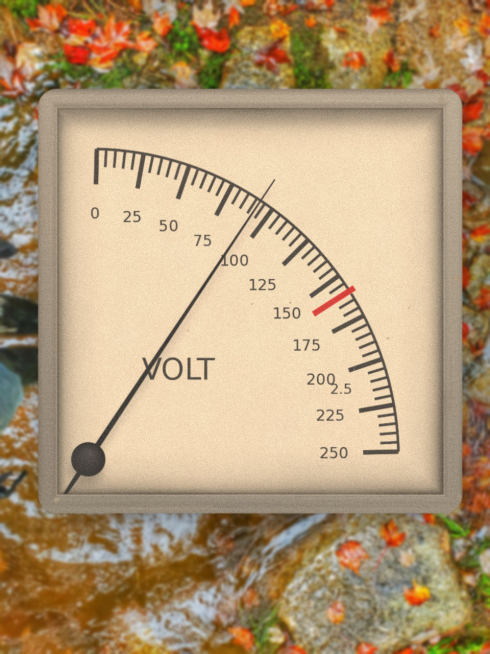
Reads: V 92.5
